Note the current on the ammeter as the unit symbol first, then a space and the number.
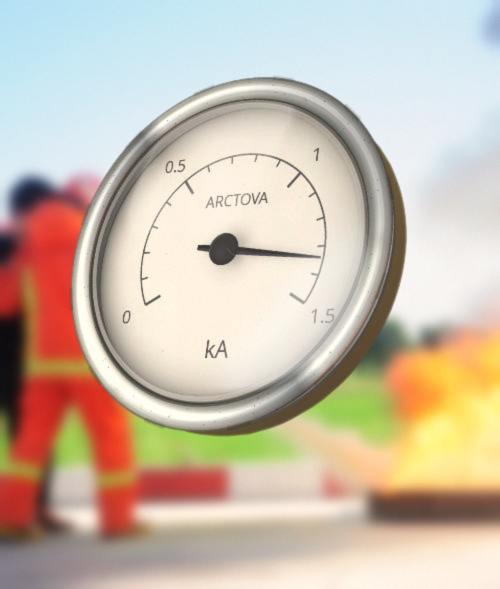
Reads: kA 1.35
